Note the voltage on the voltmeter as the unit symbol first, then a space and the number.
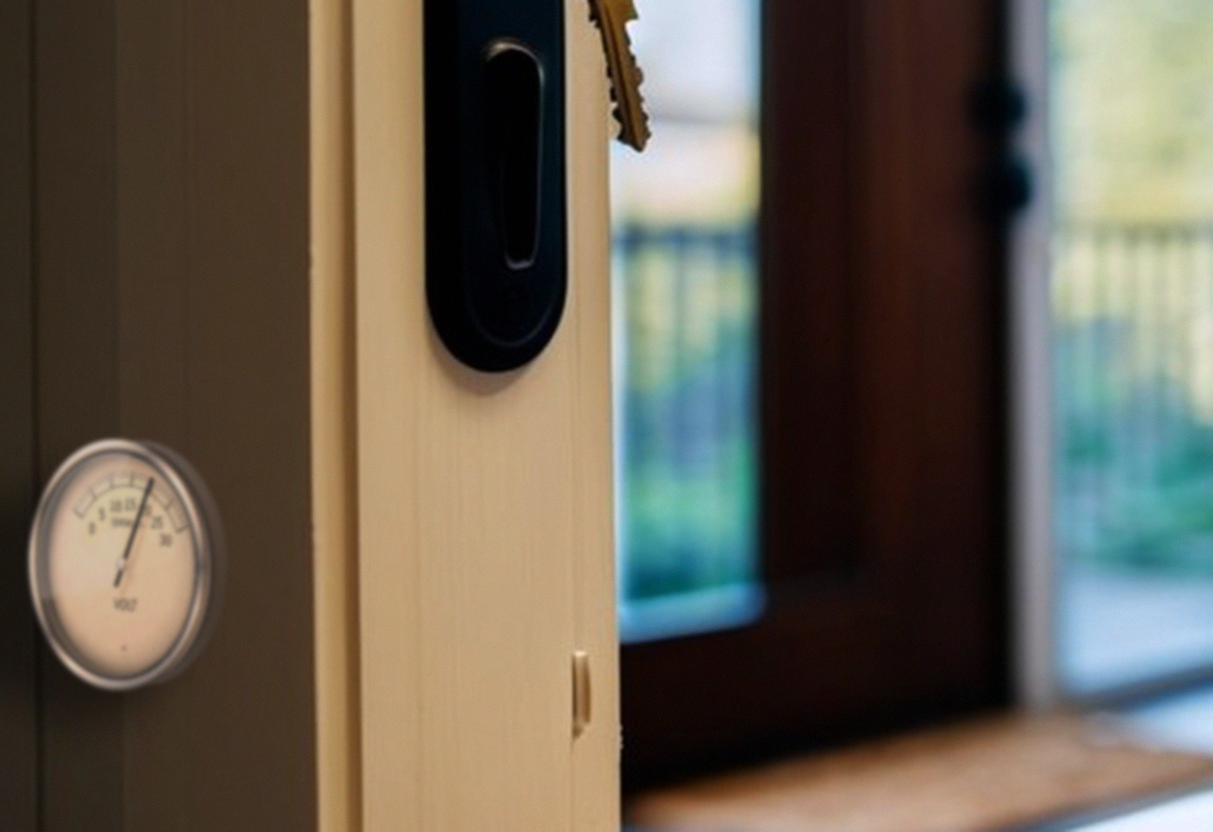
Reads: V 20
